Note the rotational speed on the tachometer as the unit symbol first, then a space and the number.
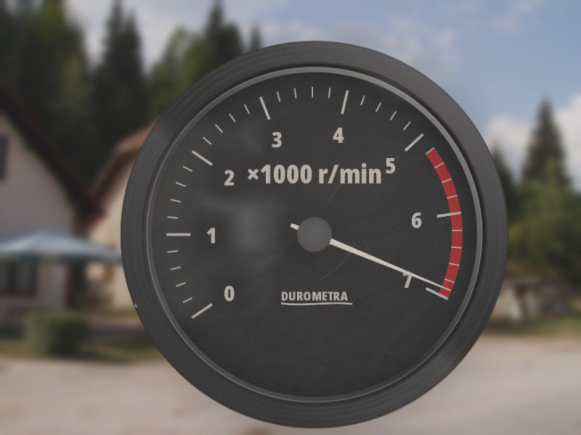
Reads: rpm 6900
